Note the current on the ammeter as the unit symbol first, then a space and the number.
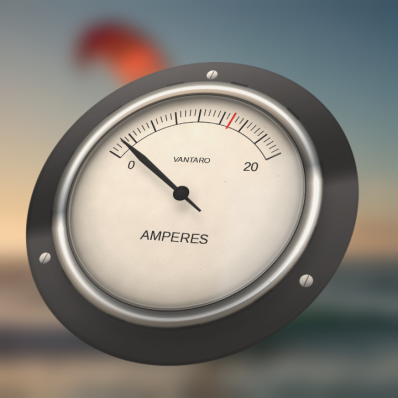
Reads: A 1.5
